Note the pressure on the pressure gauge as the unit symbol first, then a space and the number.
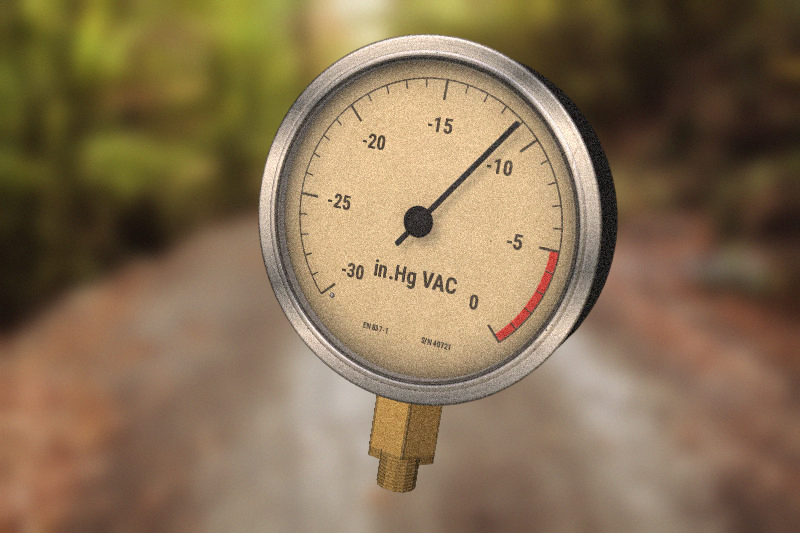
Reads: inHg -11
